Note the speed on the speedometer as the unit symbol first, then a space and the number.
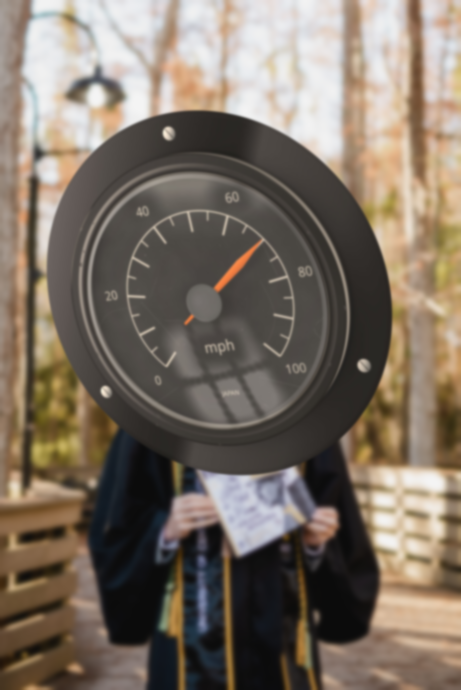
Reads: mph 70
